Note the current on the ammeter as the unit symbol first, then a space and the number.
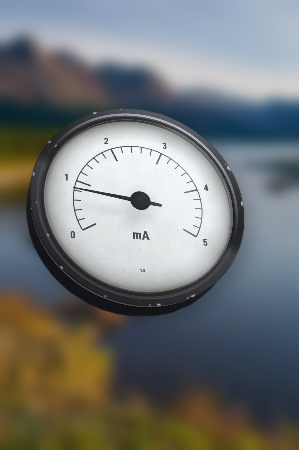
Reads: mA 0.8
